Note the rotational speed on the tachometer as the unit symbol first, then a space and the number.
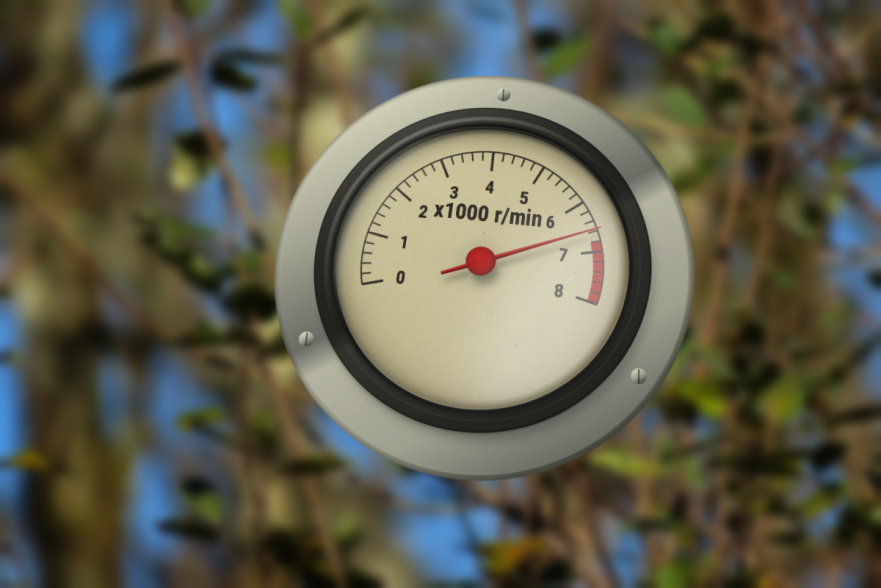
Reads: rpm 6600
